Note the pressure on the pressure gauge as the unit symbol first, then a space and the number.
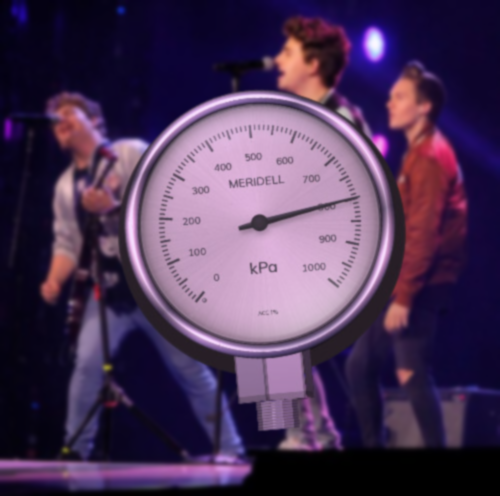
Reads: kPa 800
